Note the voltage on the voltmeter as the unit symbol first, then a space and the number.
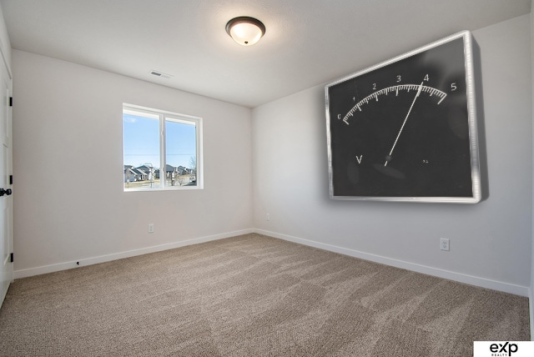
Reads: V 4
